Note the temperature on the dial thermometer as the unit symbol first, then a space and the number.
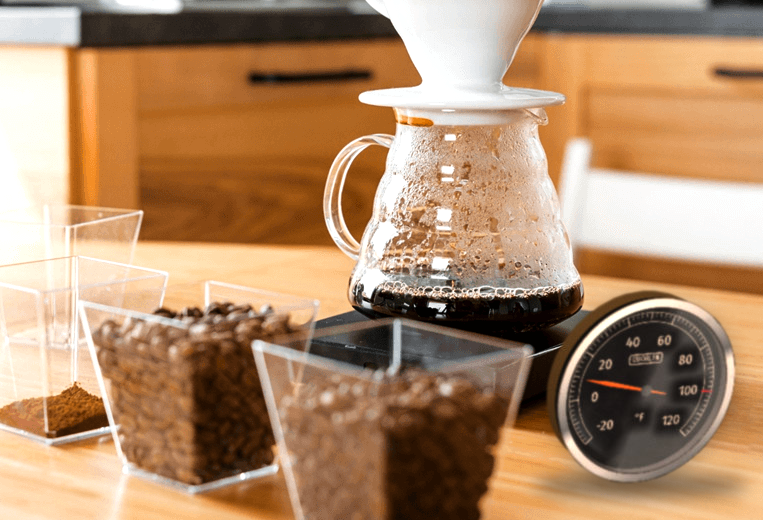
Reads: °F 10
